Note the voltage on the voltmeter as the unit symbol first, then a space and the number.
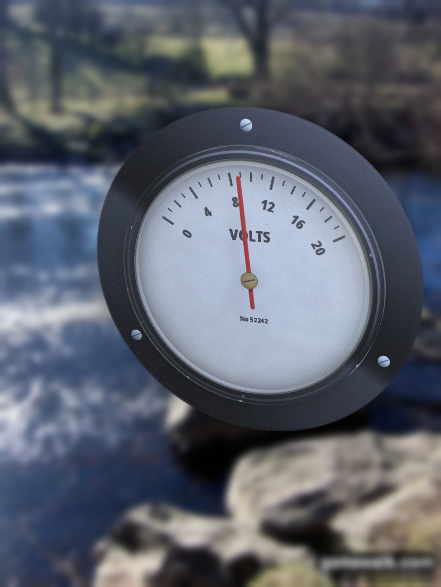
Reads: V 9
